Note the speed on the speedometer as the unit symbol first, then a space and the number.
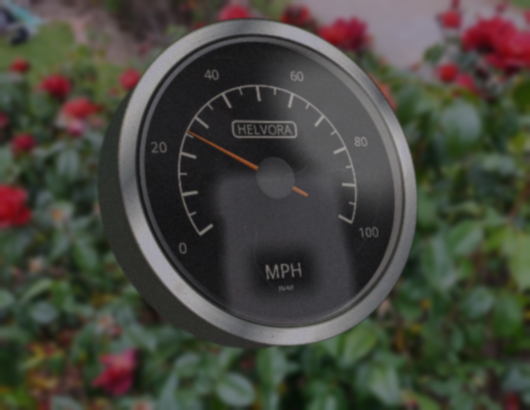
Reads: mph 25
